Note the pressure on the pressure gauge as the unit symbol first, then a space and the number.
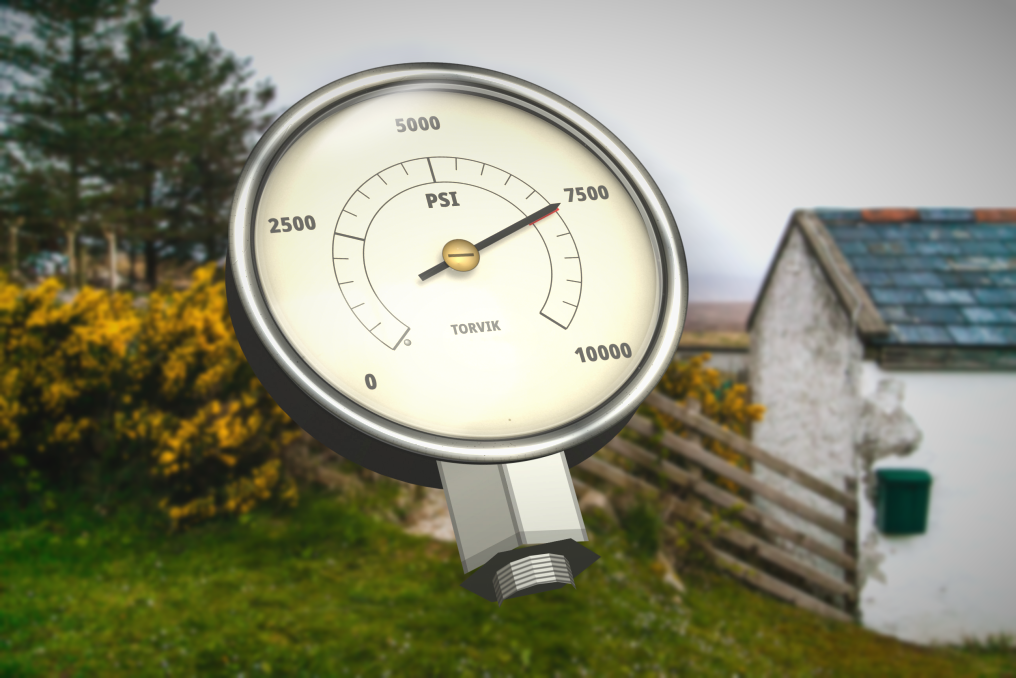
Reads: psi 7500
